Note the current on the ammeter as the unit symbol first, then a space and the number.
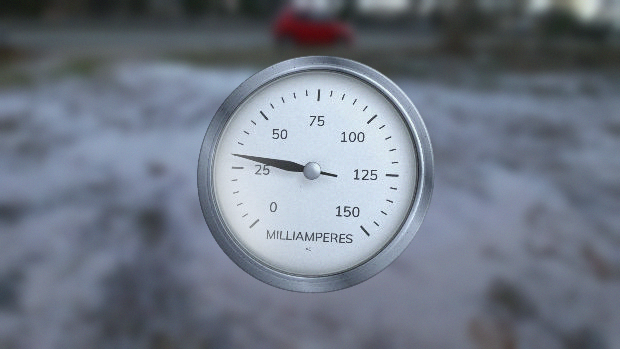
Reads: mA 30
